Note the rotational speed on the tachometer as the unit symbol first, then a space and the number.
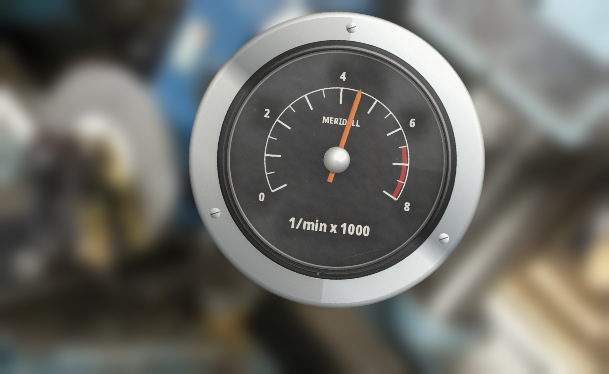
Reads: rpm 4500
